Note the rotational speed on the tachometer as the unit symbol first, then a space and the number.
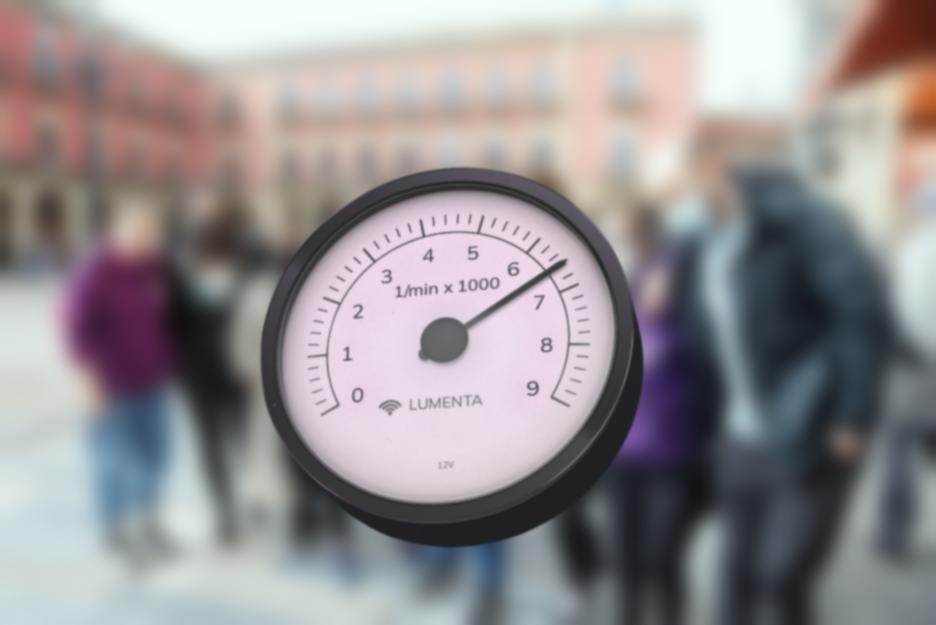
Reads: rpm 6600
